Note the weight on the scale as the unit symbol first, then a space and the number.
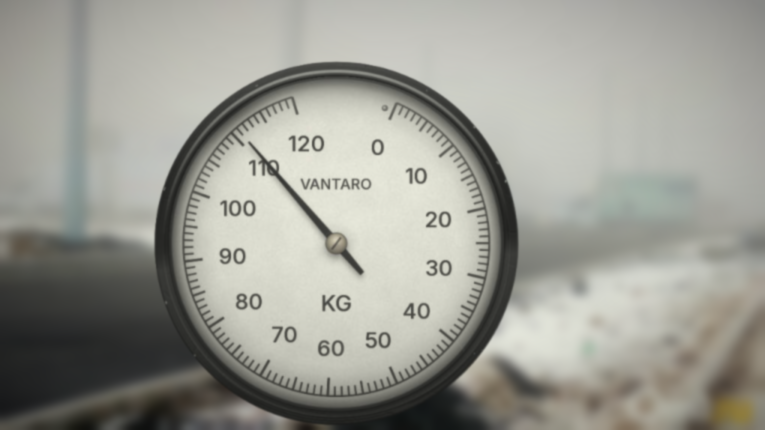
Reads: kg 111
